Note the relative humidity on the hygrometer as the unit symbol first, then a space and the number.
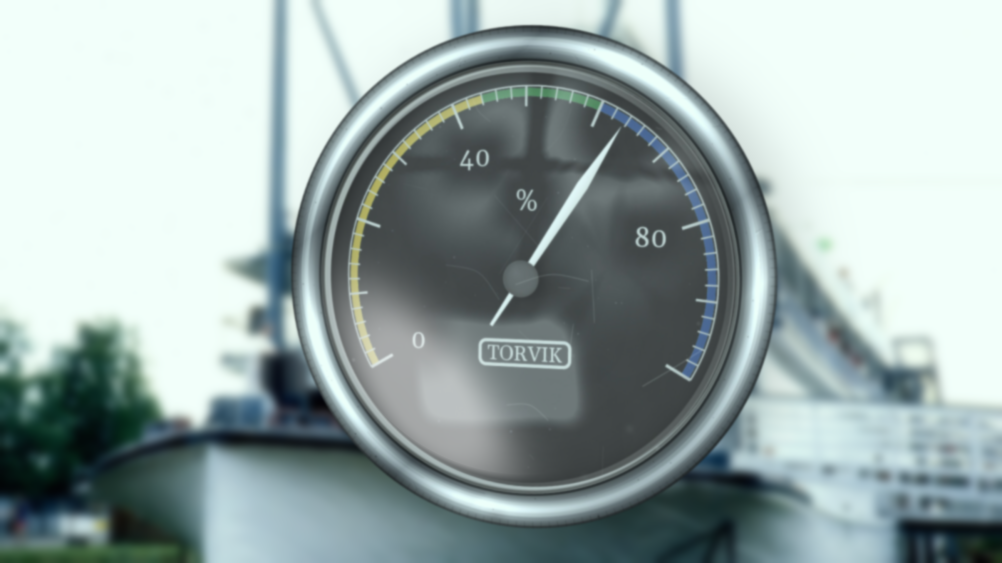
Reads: % 64
